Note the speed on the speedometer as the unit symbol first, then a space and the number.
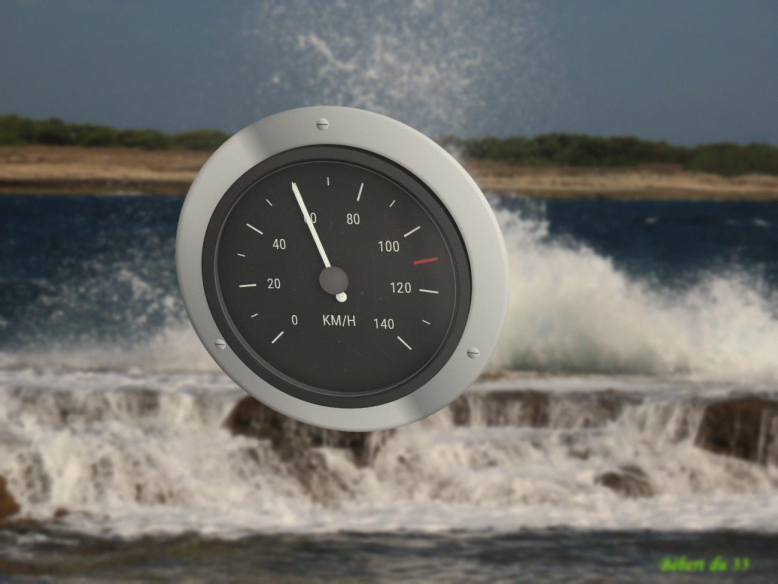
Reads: km/h 60
